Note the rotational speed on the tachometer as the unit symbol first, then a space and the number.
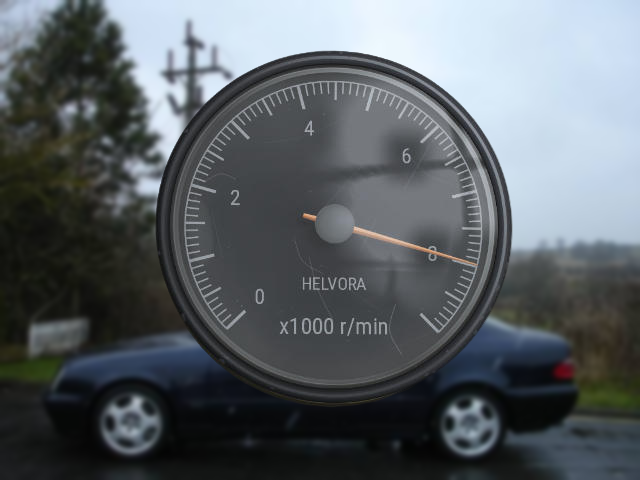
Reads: rpm 8000
